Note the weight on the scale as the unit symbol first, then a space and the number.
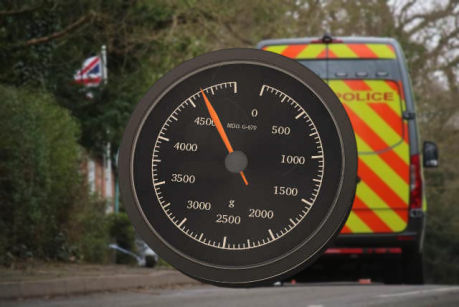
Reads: g 4650
